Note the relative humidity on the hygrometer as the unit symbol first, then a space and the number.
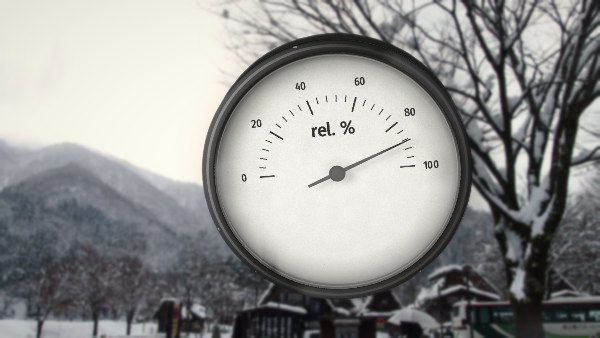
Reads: % 88
